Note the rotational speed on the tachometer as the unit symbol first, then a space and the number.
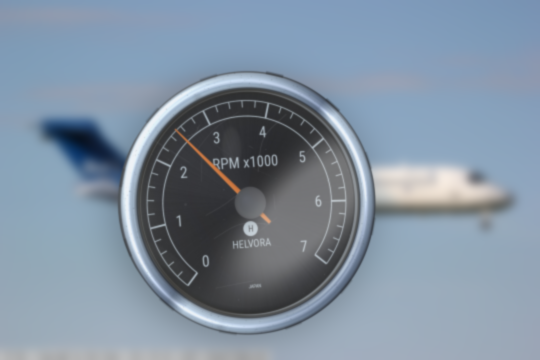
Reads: rpm 2500
